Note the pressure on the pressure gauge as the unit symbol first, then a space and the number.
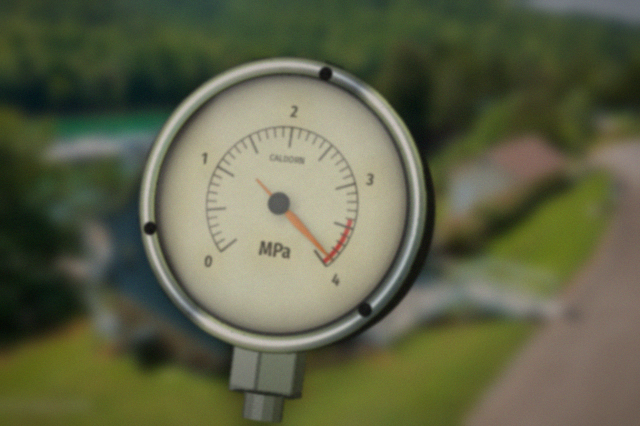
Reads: MPa 3.9
